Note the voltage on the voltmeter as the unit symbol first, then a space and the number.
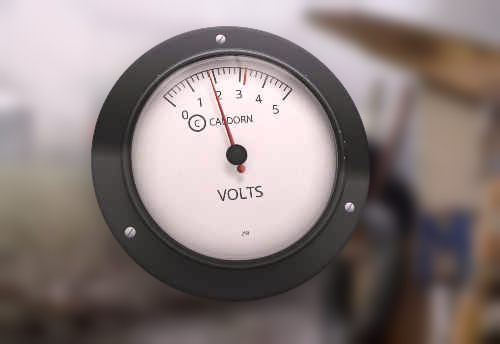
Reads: V 1.8
